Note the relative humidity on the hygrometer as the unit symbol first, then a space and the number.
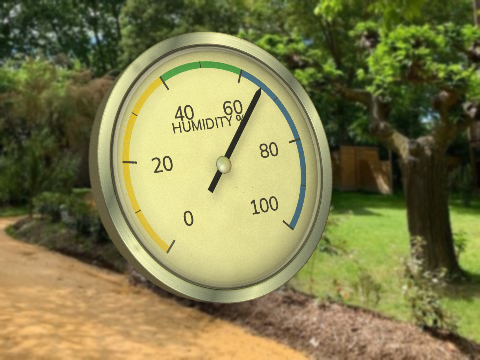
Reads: % 65
